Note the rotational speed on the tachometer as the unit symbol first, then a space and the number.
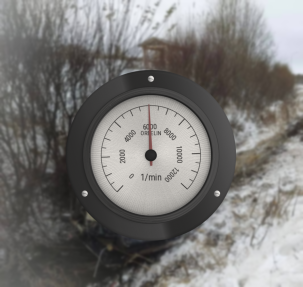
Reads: rpm 6000
